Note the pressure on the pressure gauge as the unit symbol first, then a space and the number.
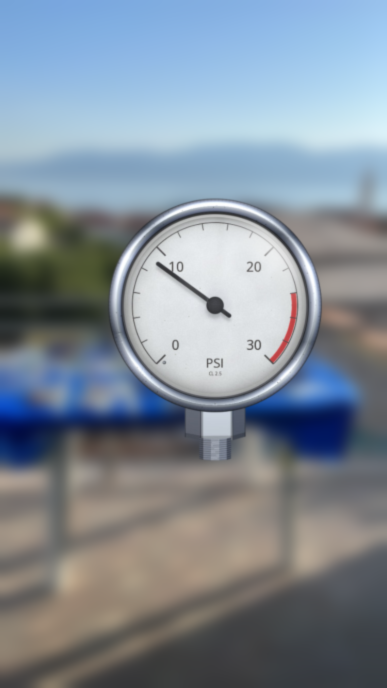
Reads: psi 9
